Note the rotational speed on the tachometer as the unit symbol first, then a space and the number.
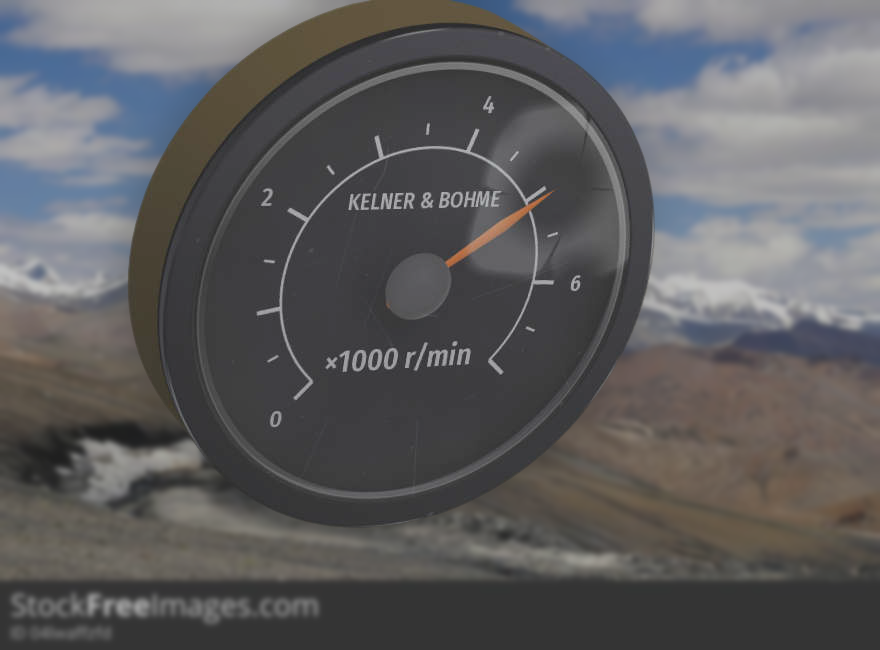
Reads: rpm 5000
